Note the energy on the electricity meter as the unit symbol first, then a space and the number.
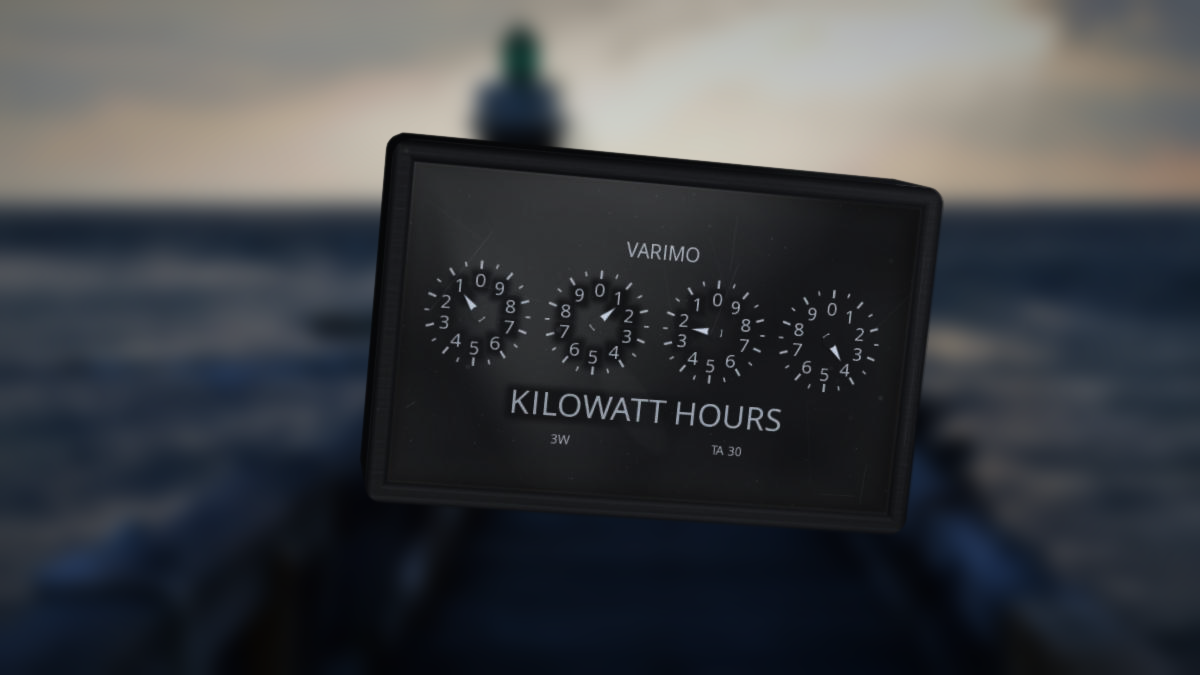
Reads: kWh 1124
